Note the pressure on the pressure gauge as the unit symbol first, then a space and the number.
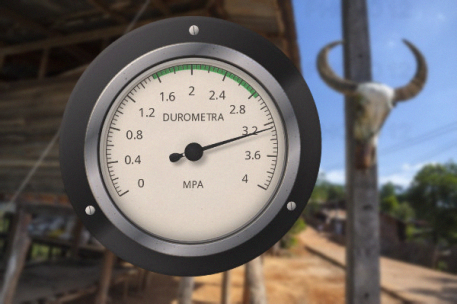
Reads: MPa 3.25
